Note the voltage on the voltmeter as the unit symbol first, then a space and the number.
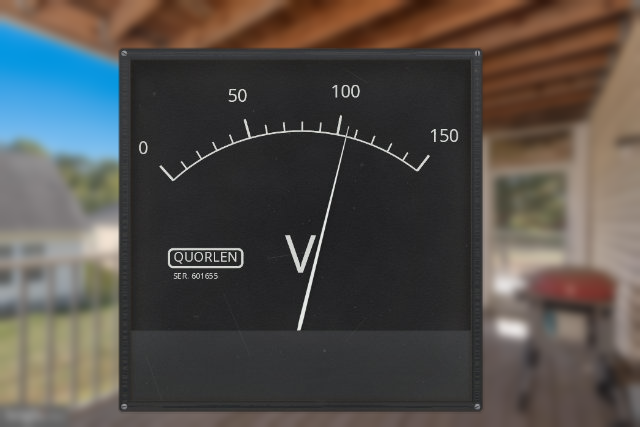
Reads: V 105
